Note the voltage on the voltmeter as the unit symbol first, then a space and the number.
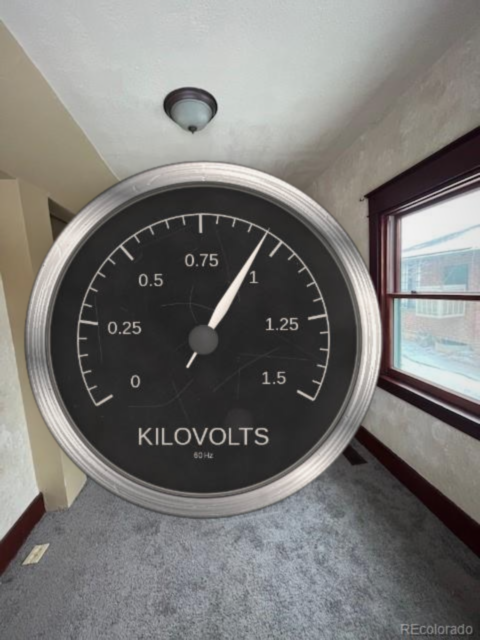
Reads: kV 0.95
